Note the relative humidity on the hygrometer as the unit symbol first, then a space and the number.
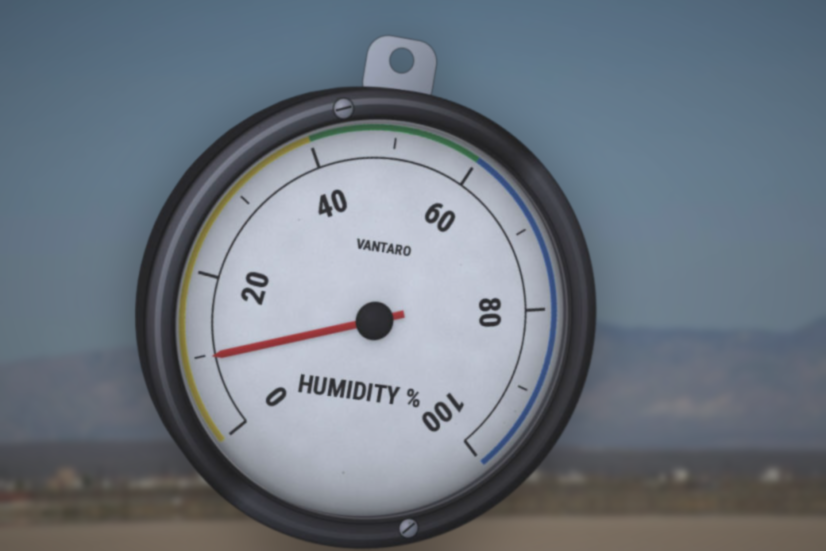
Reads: % 10
